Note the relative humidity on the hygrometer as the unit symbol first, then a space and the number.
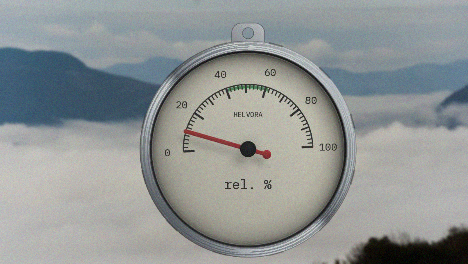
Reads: % 10
